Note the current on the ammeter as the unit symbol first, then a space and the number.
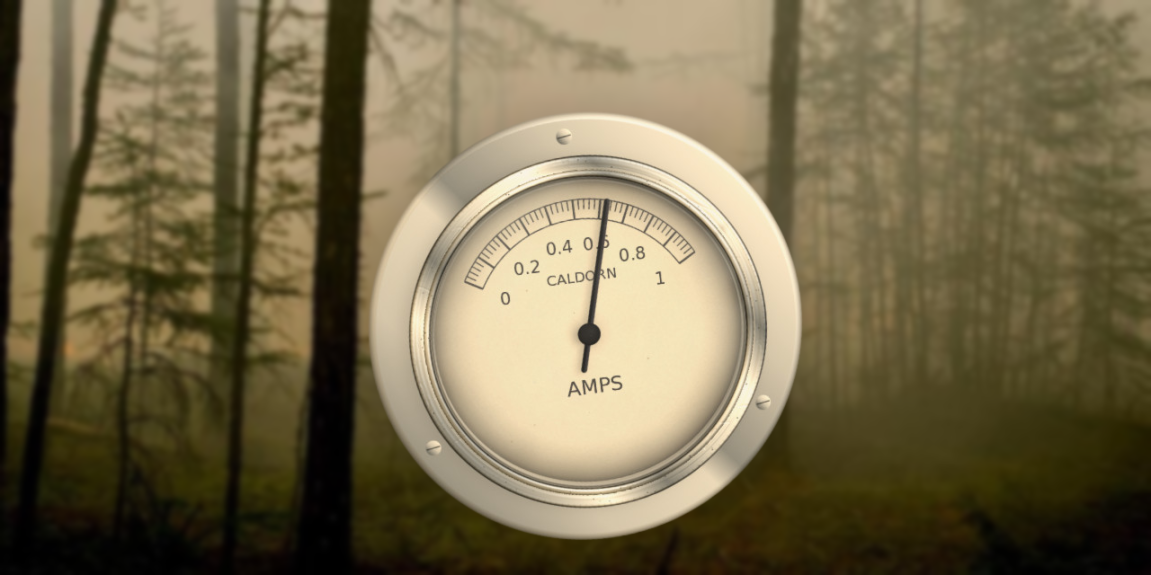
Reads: A 0.62
